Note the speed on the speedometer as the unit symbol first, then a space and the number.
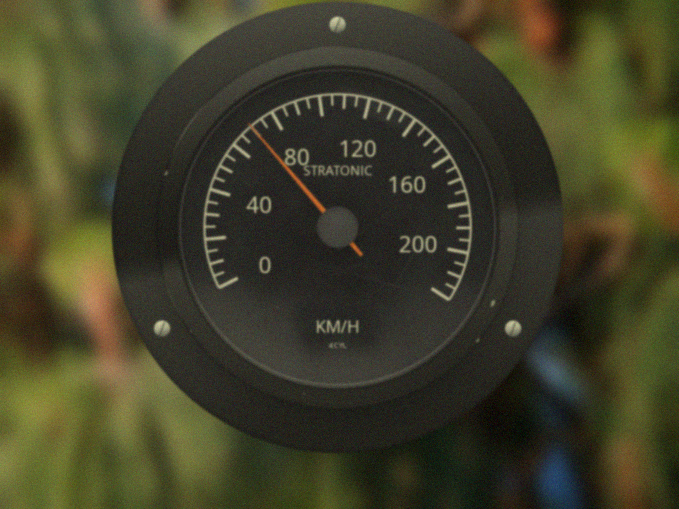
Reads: km/h 70
